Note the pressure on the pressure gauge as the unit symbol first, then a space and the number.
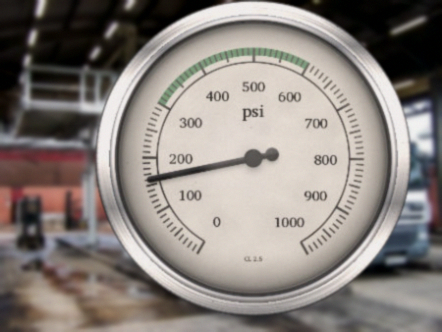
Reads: psi 160
